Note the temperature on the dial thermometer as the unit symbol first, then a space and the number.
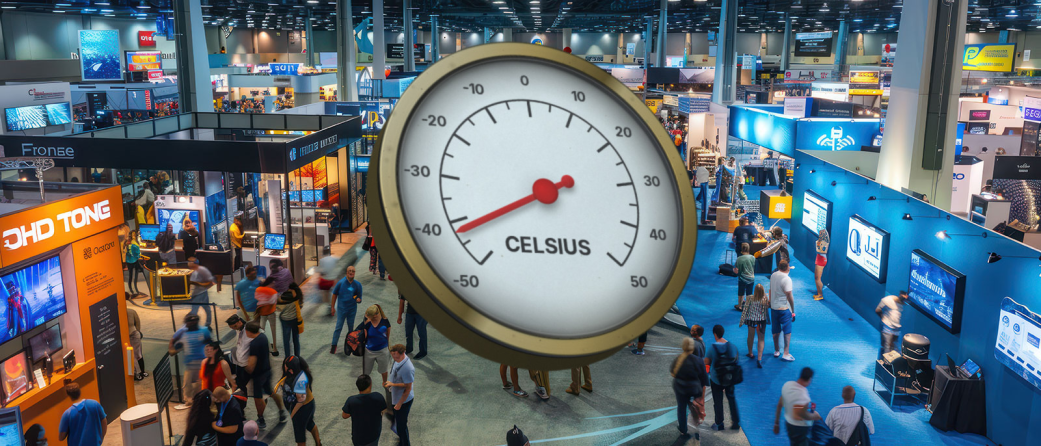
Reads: °C -42.5
